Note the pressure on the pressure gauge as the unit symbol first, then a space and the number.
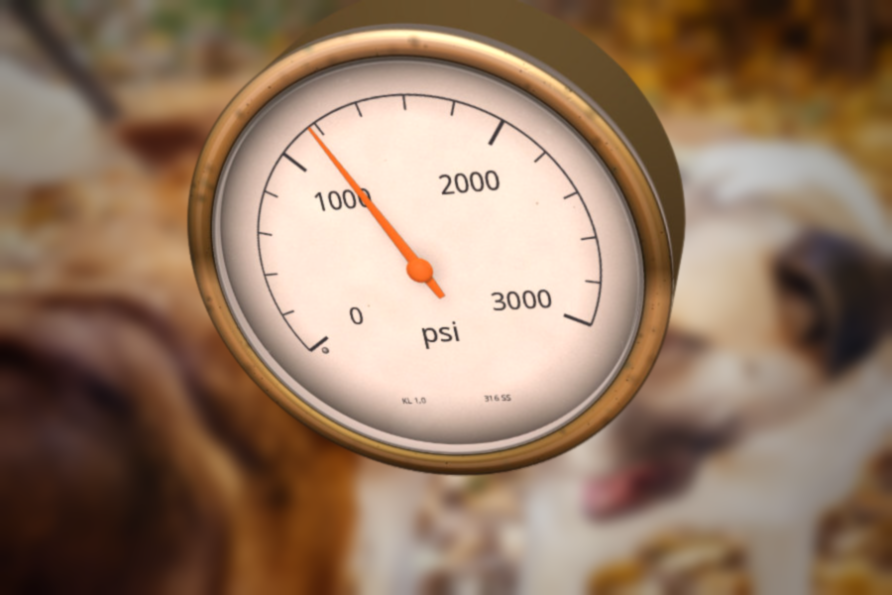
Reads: psi 1200
